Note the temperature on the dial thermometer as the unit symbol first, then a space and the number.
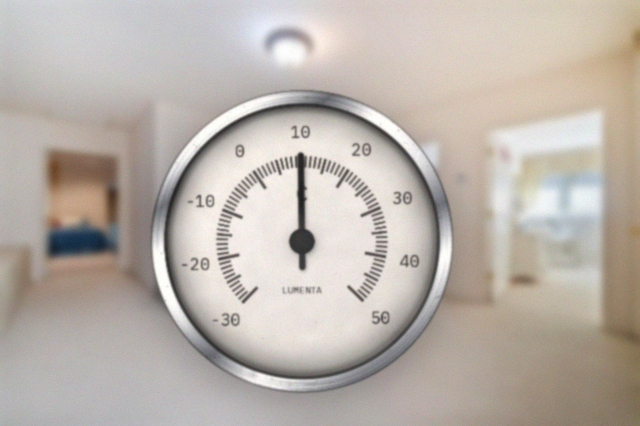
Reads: °C 10
